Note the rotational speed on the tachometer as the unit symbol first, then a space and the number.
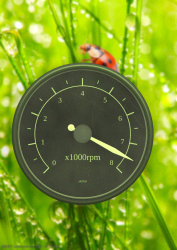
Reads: rpm 7500
